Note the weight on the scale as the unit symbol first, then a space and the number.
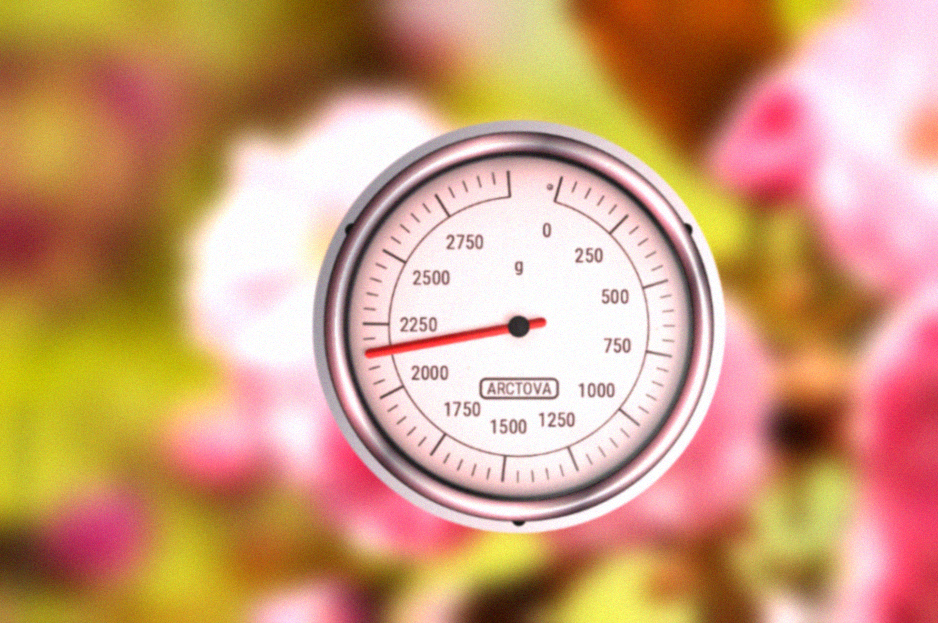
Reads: g 2150
